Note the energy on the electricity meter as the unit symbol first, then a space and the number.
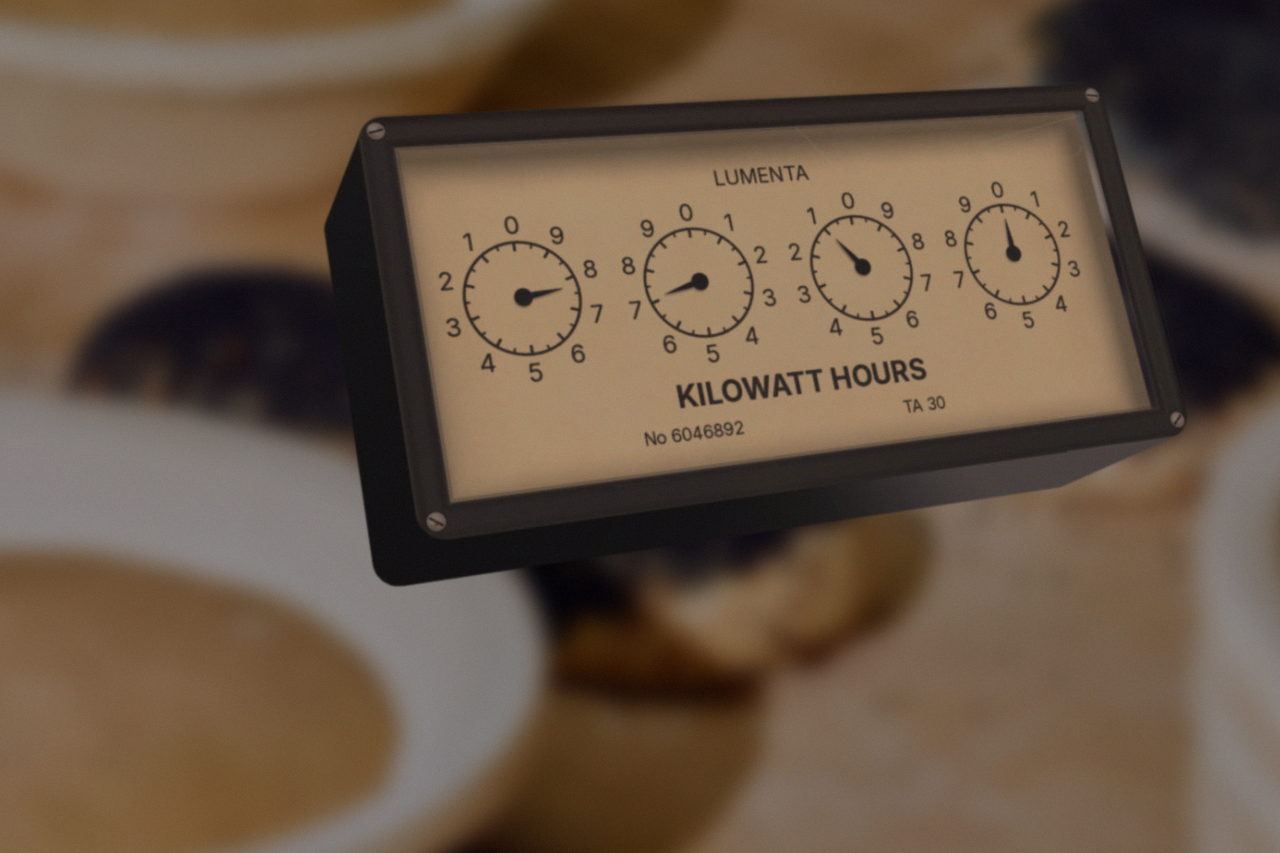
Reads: kWh 7710
